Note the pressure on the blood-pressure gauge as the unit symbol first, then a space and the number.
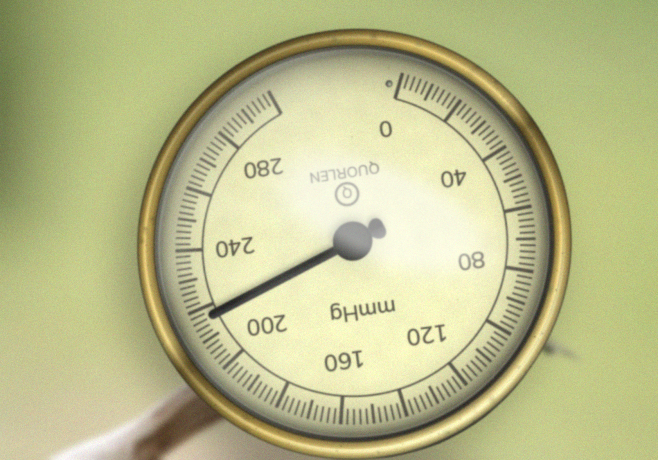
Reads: mmHg 216
